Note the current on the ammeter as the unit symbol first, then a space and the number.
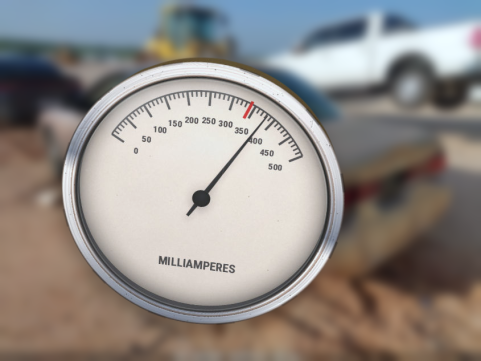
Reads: mA 380
